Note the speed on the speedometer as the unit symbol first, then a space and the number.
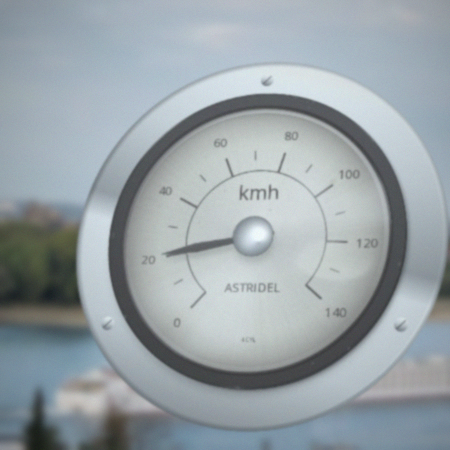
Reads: km/h 20
